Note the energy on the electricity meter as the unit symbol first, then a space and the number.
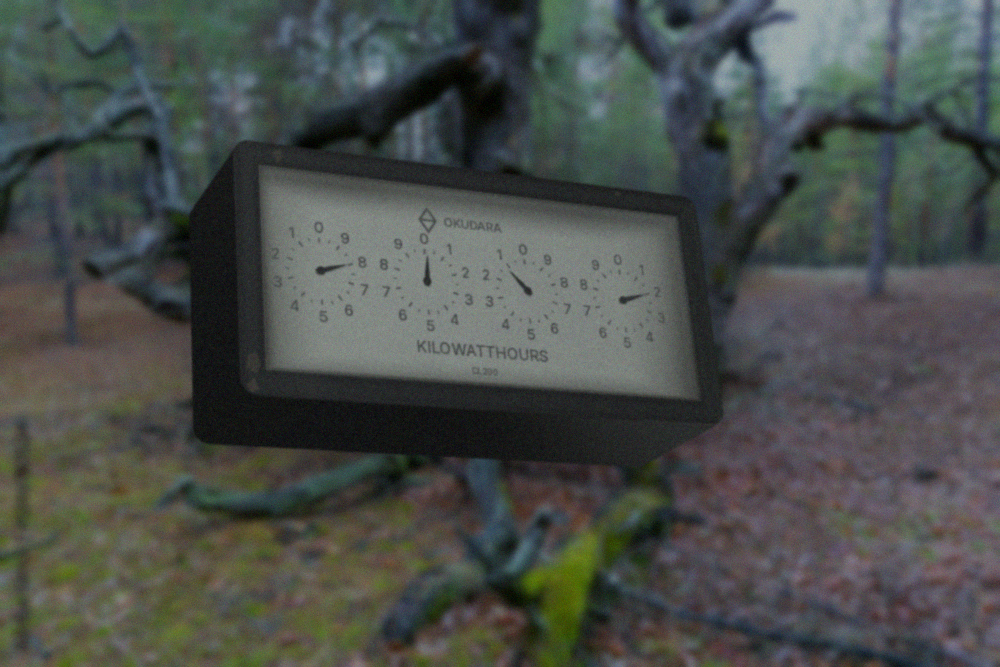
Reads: kWh 8012
